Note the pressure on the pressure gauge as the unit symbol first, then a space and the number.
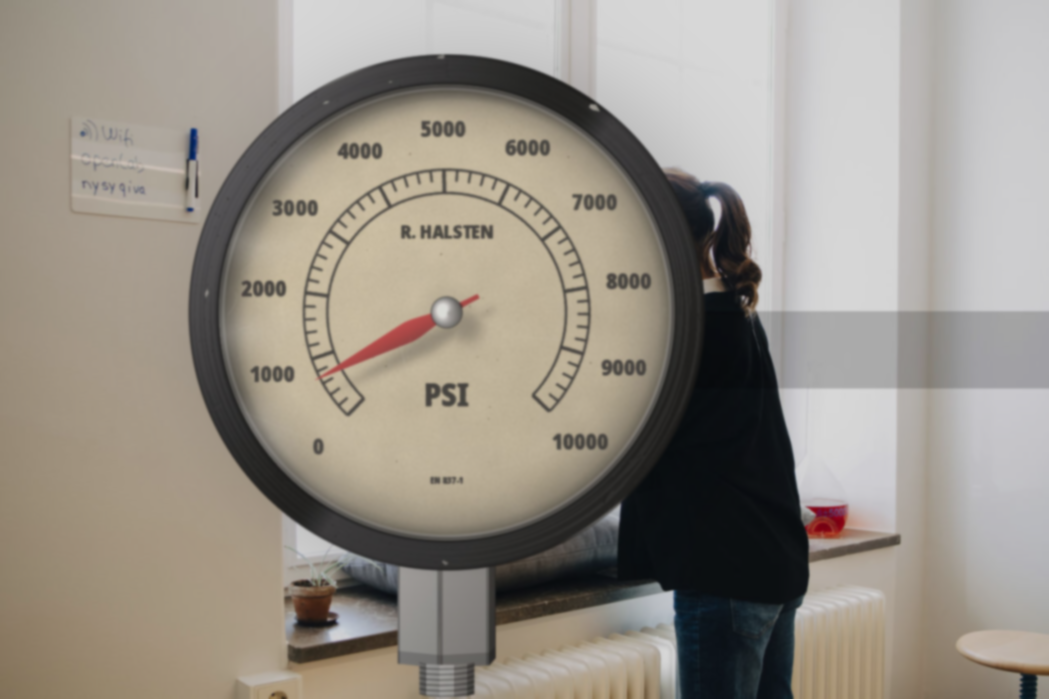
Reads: psi 700
